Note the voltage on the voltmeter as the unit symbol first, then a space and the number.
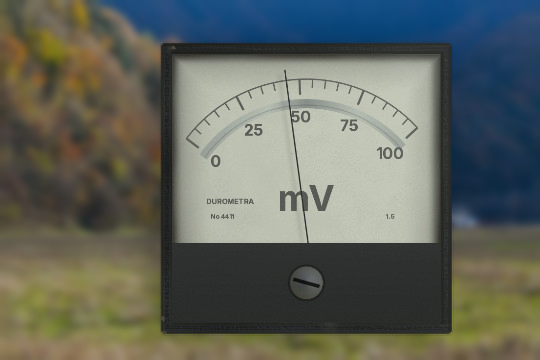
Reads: mV 45
